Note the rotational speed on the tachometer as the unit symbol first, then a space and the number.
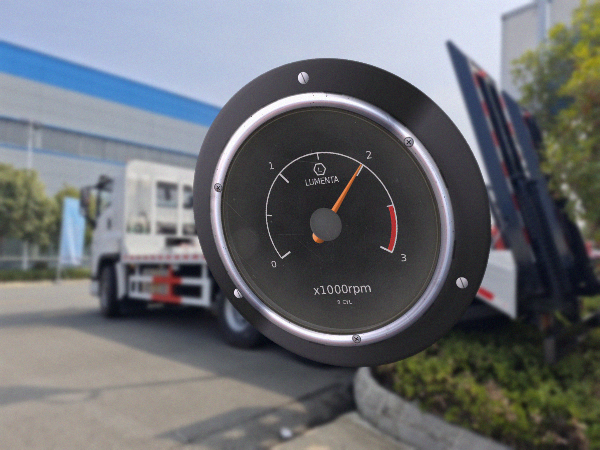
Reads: rpm 2000
